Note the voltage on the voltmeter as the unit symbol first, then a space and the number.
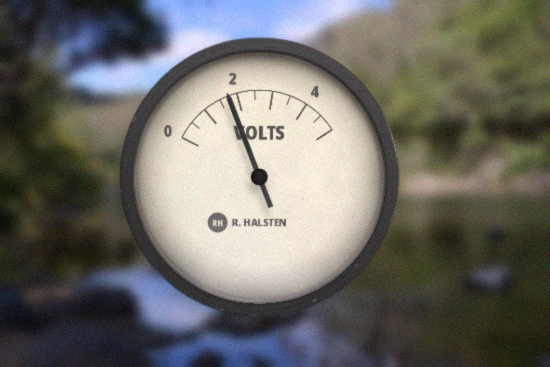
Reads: V 1.75
